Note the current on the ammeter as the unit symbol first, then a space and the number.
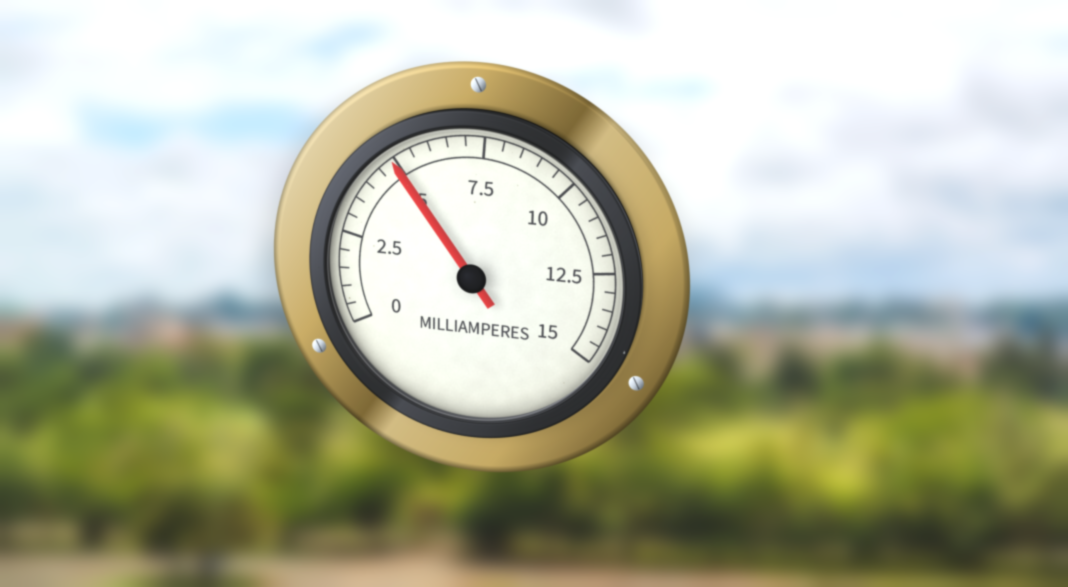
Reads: mA 5
